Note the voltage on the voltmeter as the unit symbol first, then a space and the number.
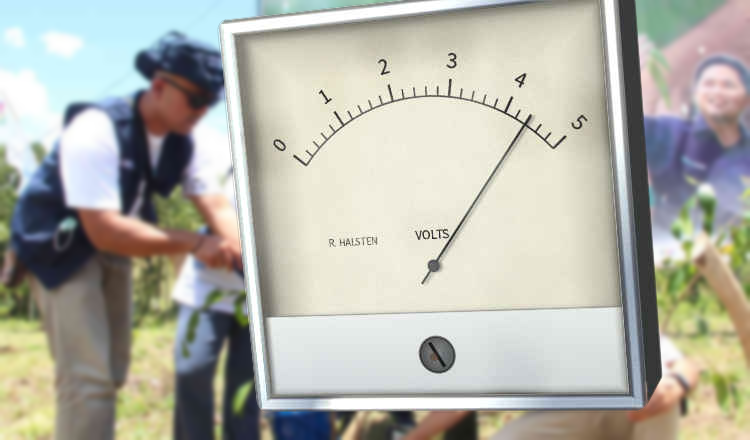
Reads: V 4.4
